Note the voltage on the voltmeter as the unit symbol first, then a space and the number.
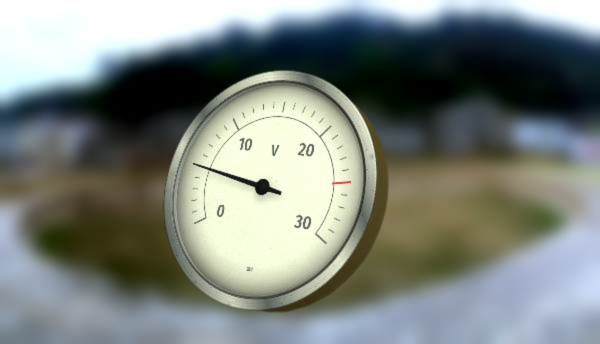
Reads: V 5
